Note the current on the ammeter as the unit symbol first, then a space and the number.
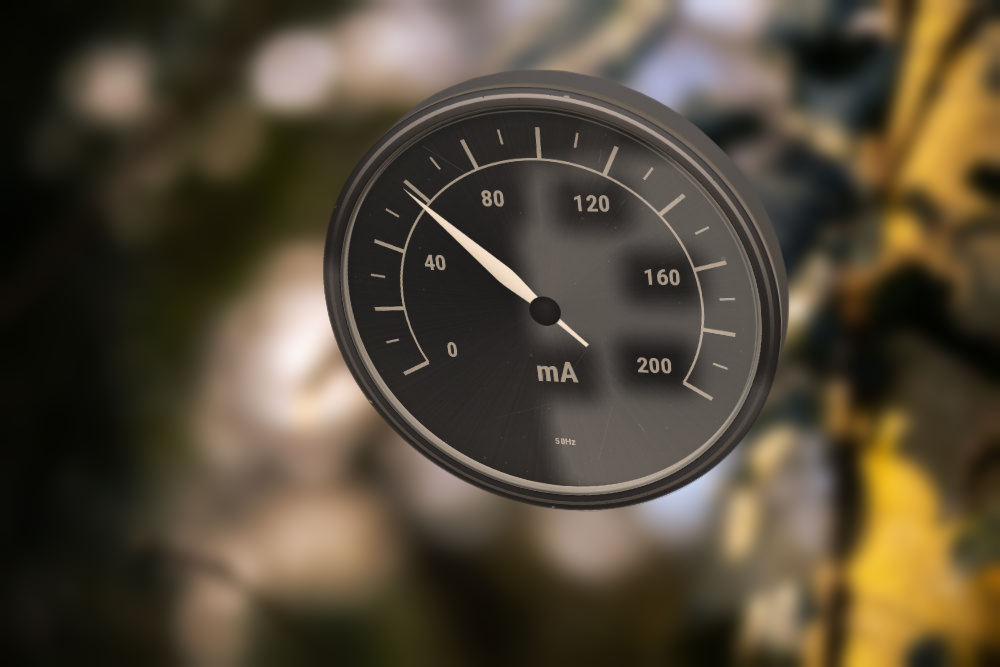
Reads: mA 60
